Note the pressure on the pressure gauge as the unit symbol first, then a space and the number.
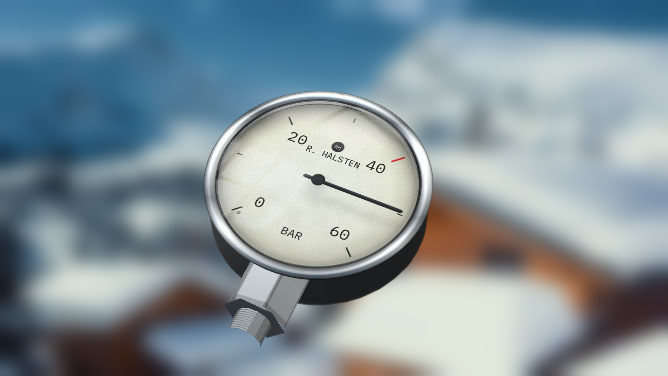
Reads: bar 50
